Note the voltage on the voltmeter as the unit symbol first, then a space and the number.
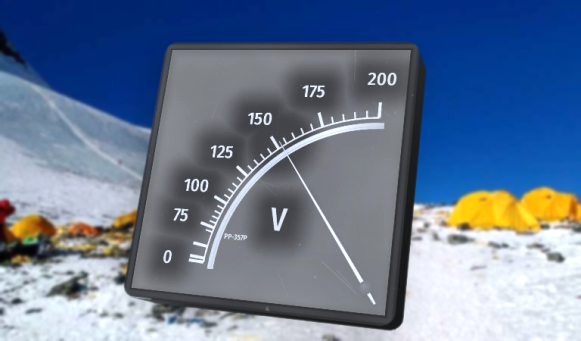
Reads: V 152.5
